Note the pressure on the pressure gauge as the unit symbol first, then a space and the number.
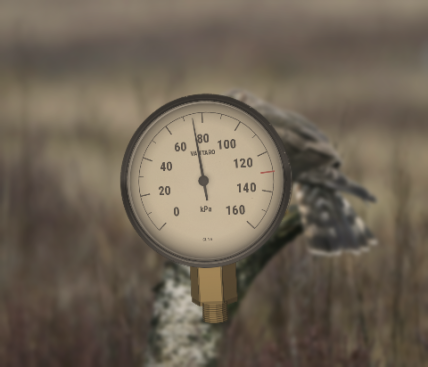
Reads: kPa 75
